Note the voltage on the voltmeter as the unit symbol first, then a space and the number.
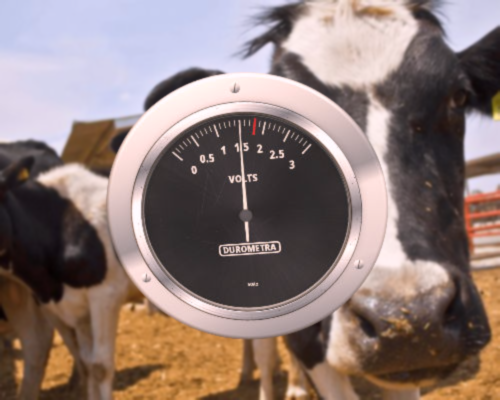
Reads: V 1.5
